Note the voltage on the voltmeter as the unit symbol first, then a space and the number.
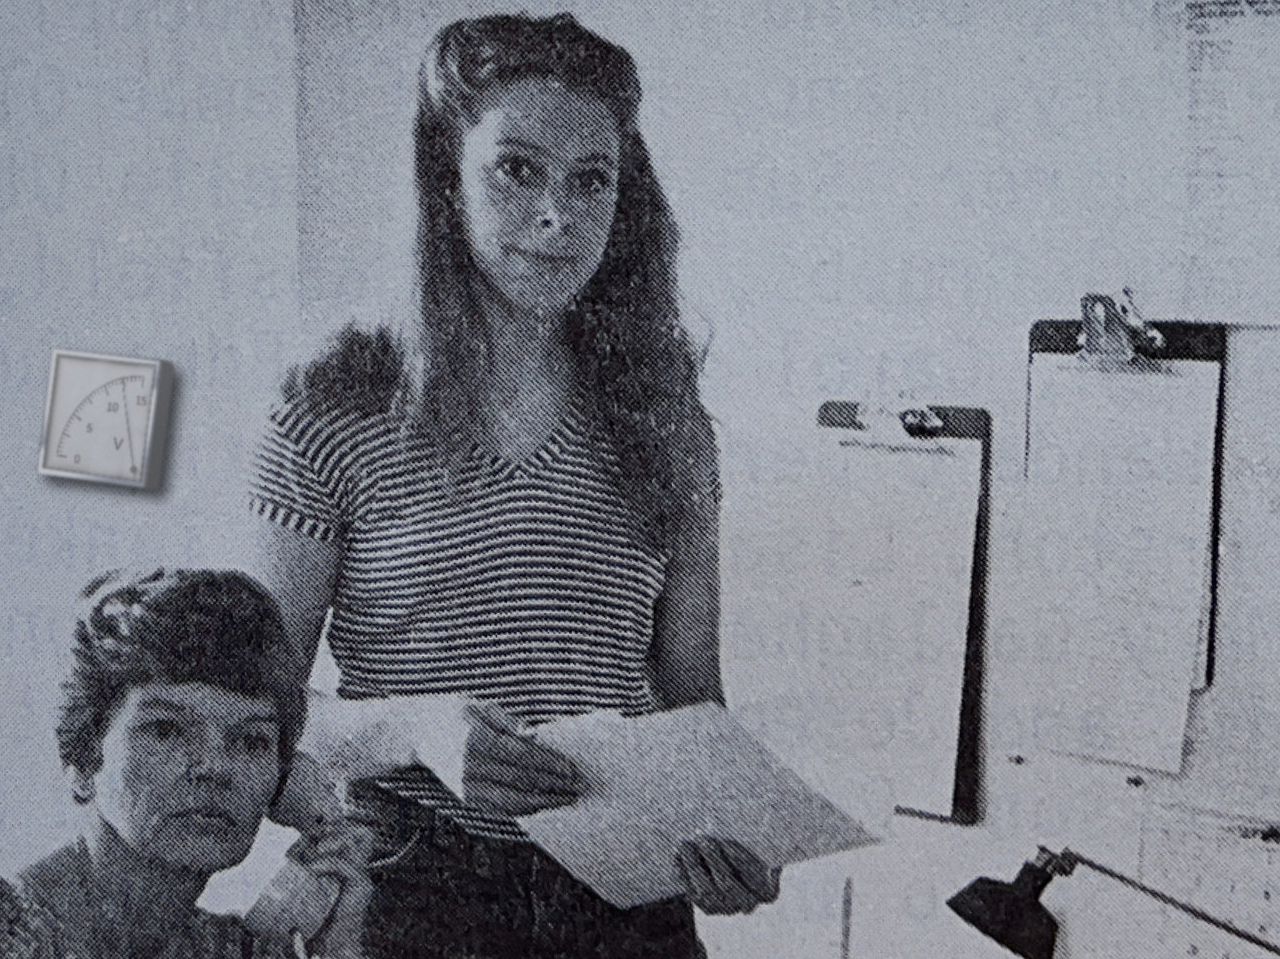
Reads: V 12.5
